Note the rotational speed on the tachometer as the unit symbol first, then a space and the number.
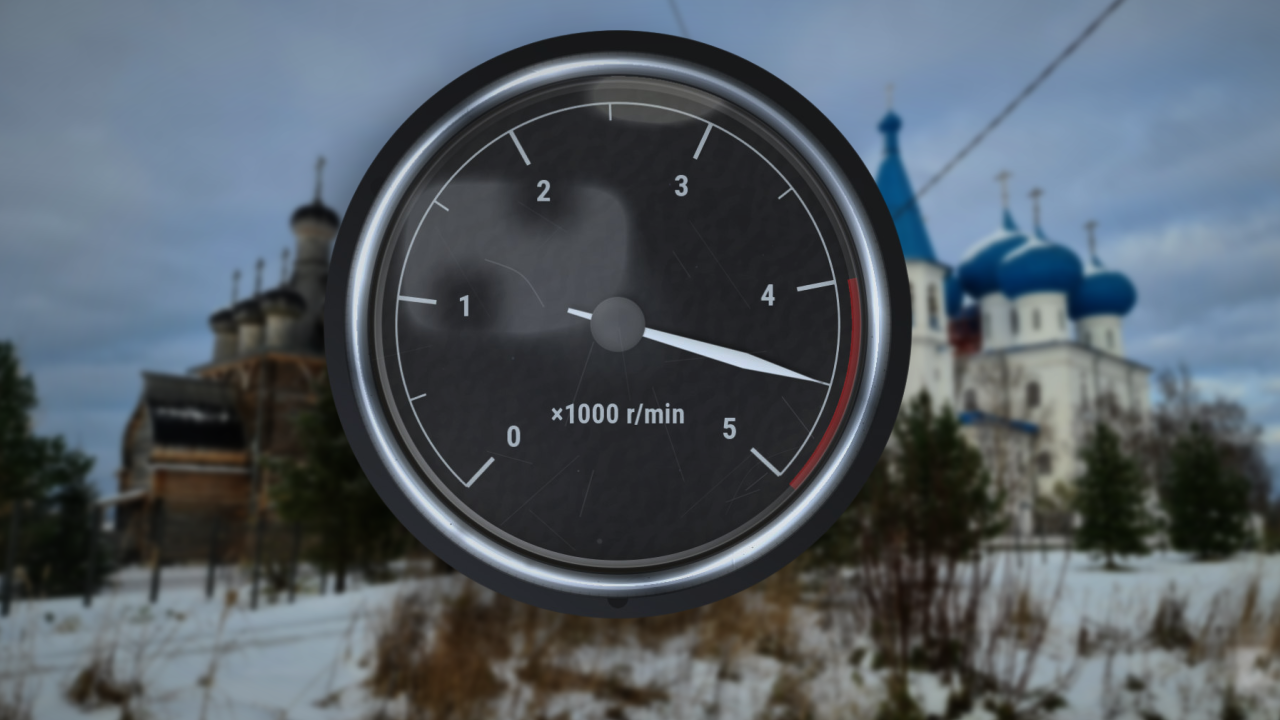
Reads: rpm 4500
